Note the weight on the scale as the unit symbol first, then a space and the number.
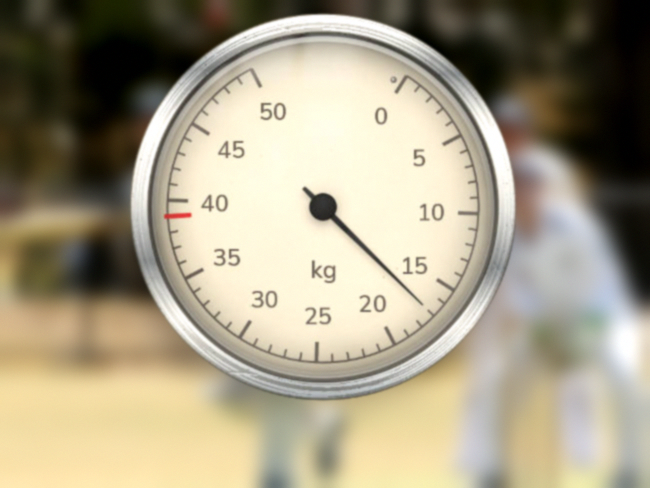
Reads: kg 17
